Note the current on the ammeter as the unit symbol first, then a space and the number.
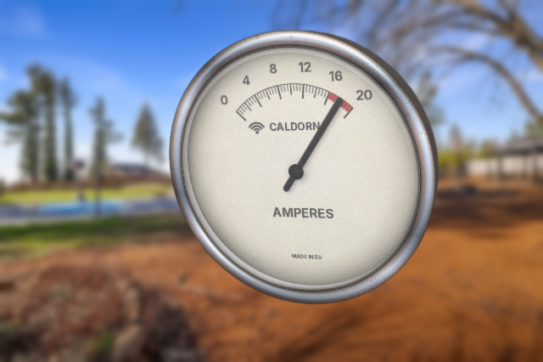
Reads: A 18
